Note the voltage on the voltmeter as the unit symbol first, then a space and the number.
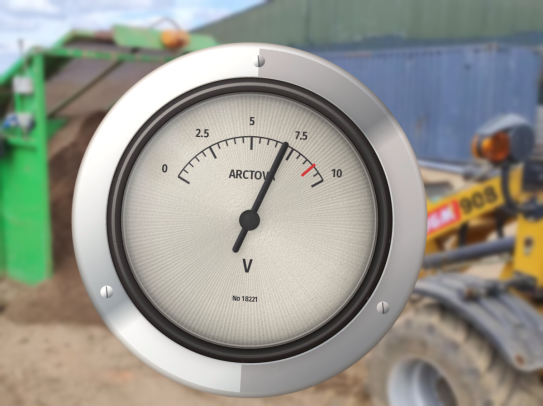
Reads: V 7
